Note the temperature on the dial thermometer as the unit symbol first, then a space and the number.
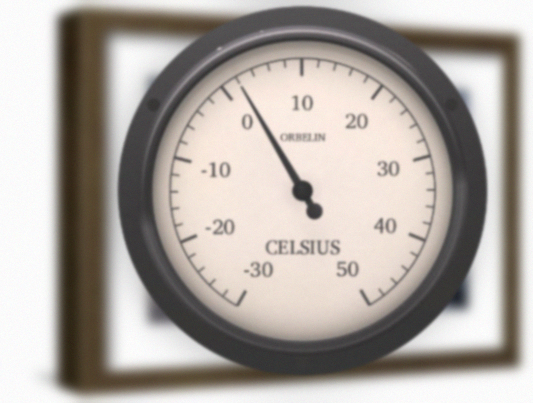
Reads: °C 2
